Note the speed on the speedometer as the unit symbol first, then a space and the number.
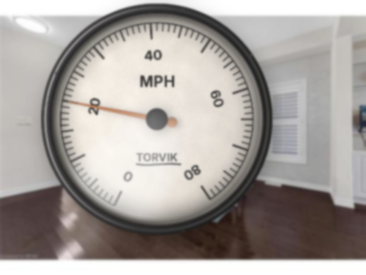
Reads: mph 20
